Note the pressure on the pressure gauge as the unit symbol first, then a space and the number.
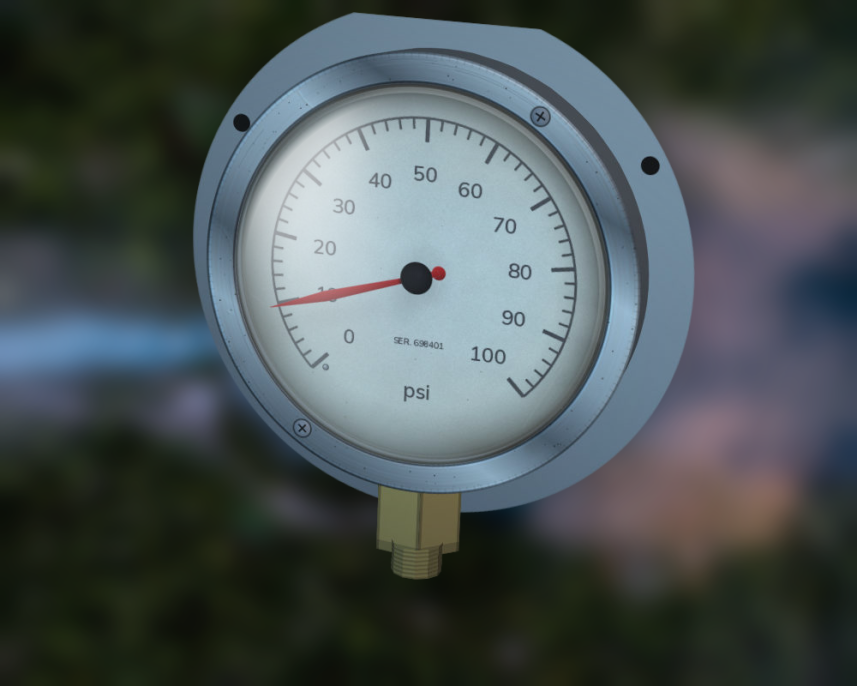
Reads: psi 10
